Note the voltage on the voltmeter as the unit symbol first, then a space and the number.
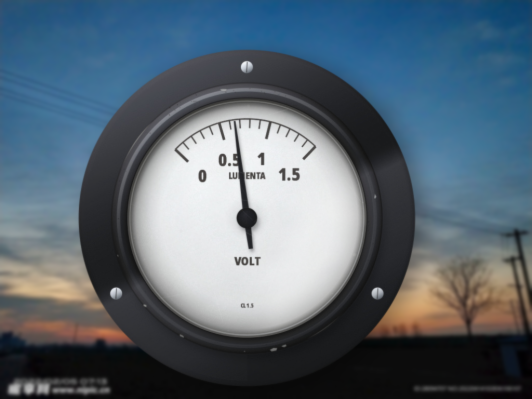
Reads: V 0.65
